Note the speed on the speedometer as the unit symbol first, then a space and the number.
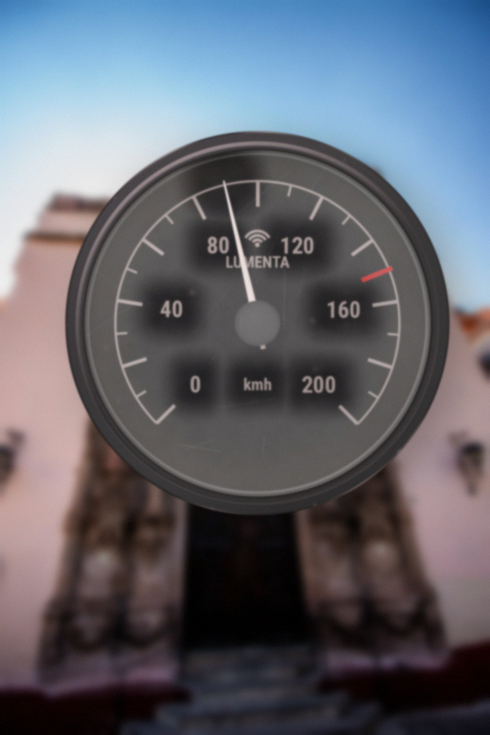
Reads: km/h 90
